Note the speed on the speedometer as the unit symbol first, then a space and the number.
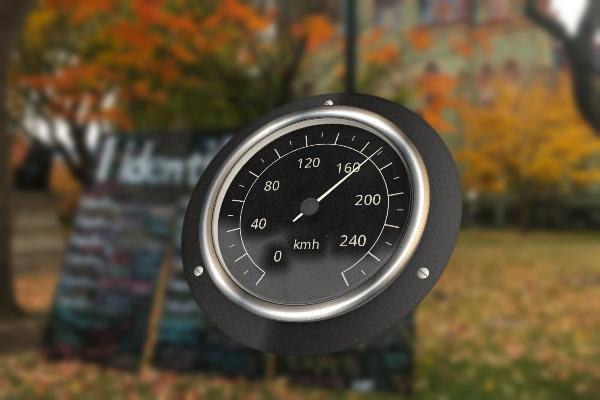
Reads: km/h 170
